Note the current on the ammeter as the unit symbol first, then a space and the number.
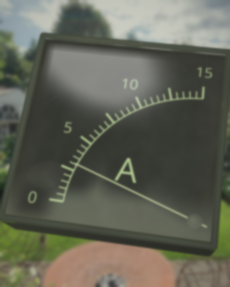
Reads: A 3
